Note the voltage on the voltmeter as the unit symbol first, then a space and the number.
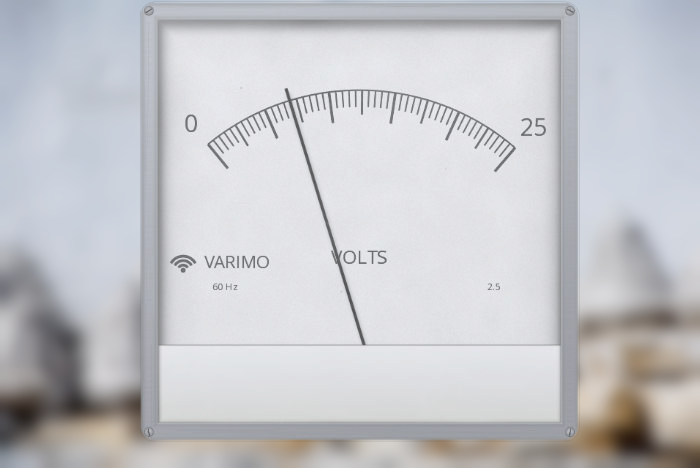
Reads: V 7
